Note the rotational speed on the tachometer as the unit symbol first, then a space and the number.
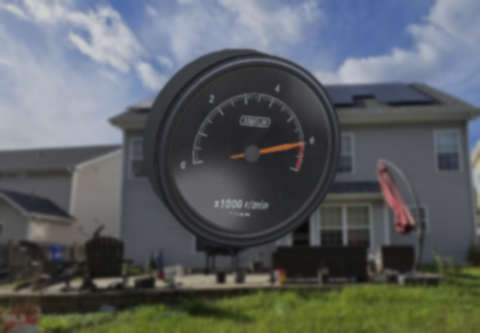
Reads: rpm 6000
